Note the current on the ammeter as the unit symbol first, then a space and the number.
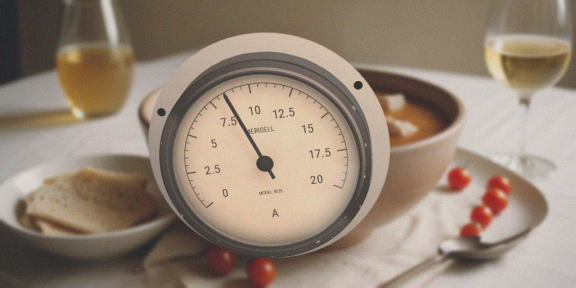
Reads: A 8.5
